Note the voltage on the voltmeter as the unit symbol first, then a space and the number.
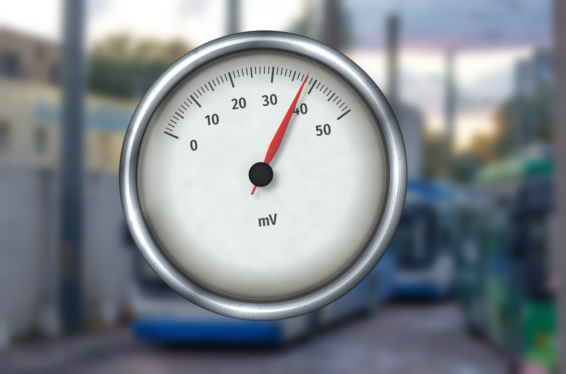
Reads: mV 38
